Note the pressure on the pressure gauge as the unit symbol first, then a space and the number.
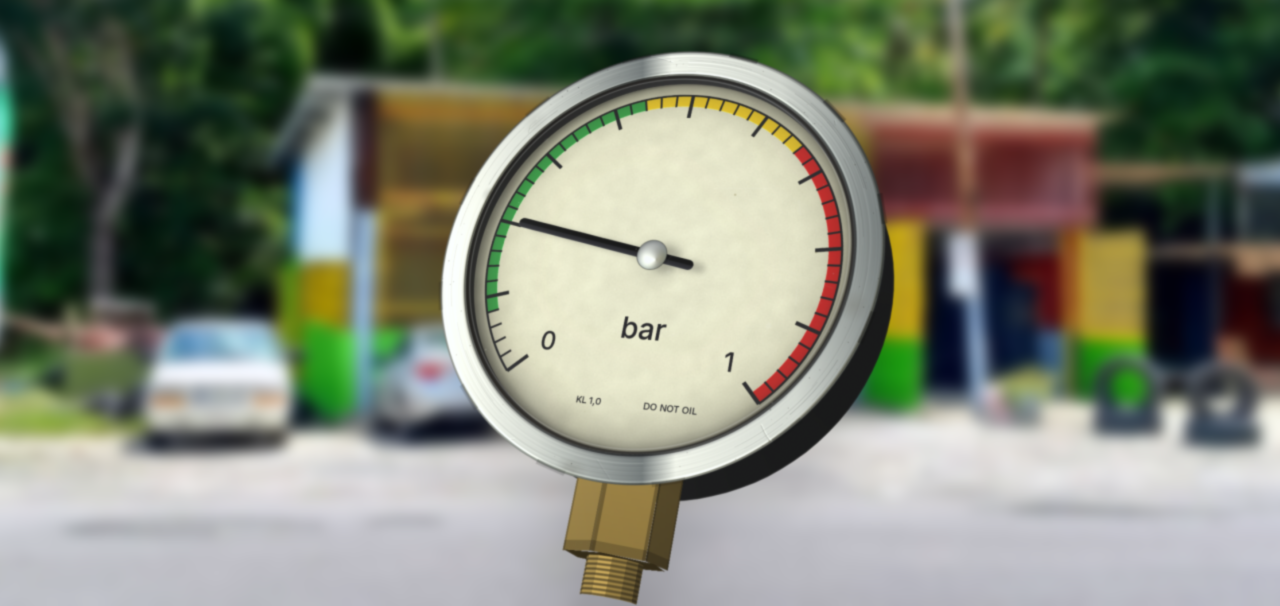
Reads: bar 0.2
